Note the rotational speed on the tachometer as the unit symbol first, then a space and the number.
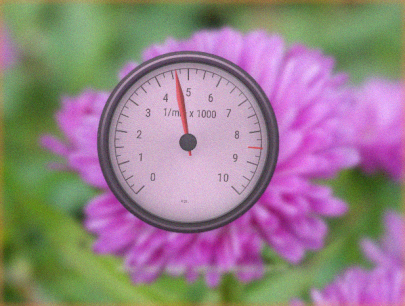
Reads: rpm 4625
